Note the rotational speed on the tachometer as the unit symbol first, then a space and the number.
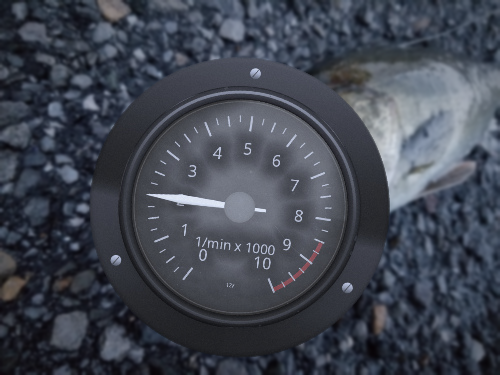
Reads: rpm 2000
